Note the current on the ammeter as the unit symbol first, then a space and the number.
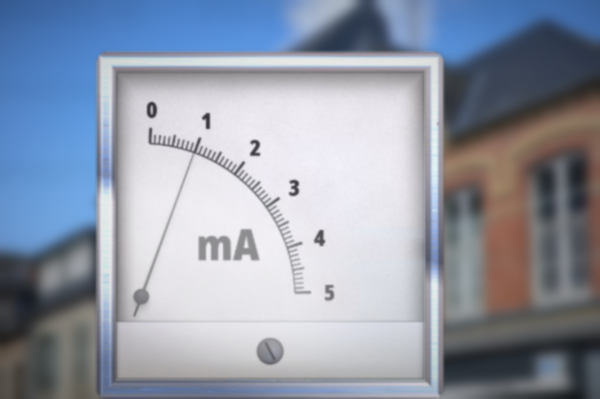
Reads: mA 1
